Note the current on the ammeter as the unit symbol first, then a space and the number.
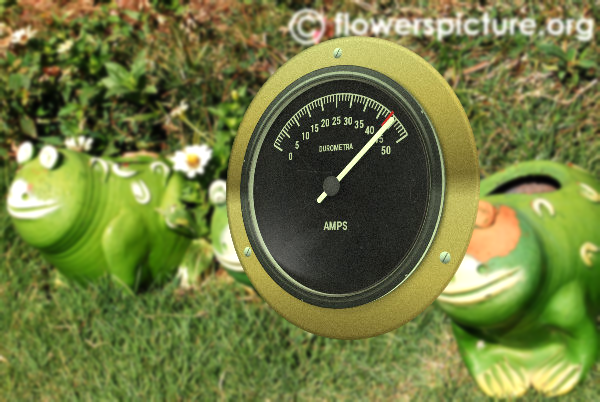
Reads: A 45
